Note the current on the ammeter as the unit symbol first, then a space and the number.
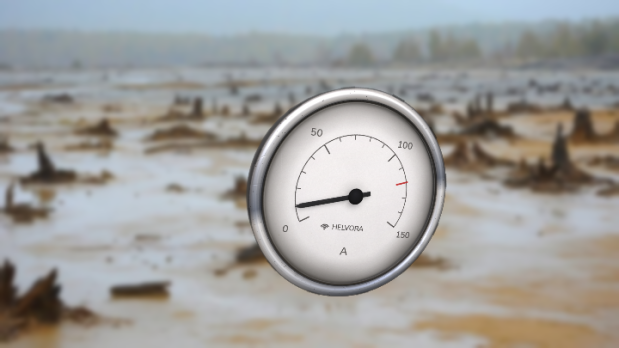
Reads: A 10
